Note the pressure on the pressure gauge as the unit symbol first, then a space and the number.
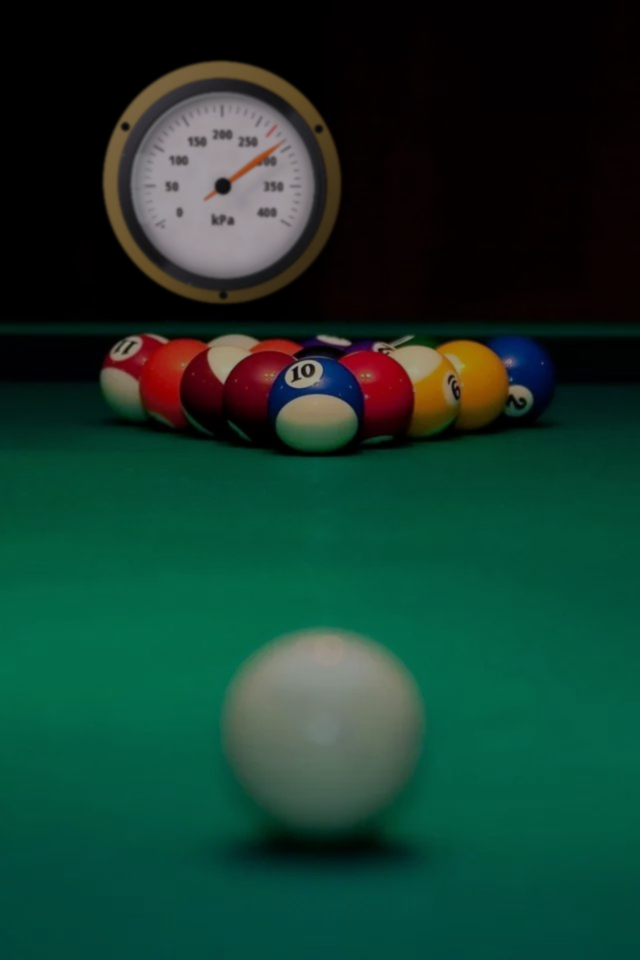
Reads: kPa 290
